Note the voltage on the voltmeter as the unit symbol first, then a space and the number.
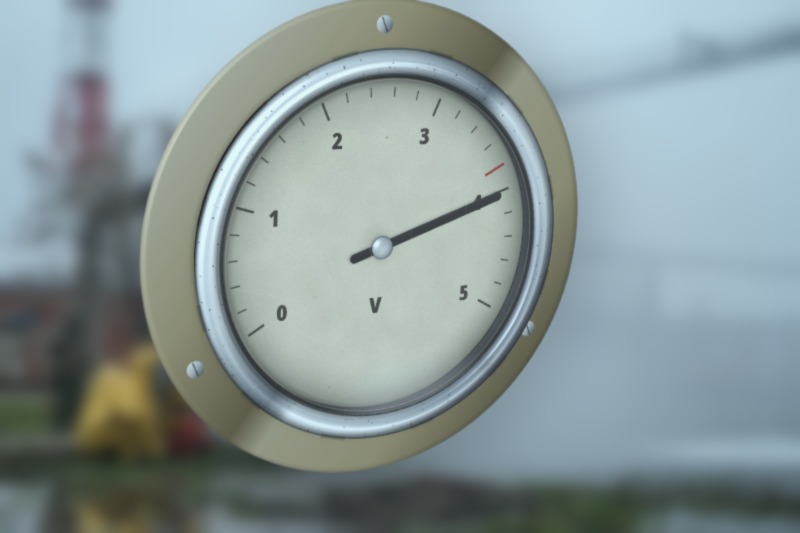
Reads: V 4
